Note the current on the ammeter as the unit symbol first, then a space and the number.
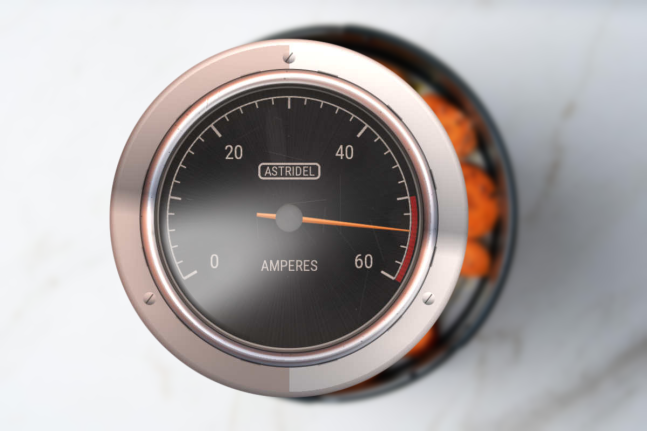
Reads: A 54
